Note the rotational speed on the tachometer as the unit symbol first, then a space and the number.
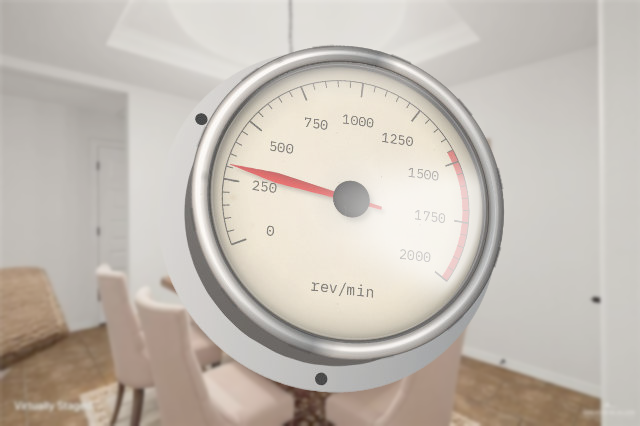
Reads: rpm 300
